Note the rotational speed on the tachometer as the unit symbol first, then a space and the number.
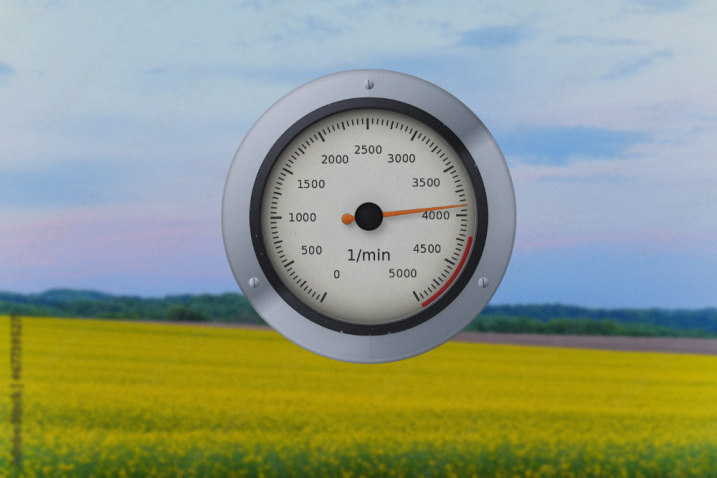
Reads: rpm 3900
